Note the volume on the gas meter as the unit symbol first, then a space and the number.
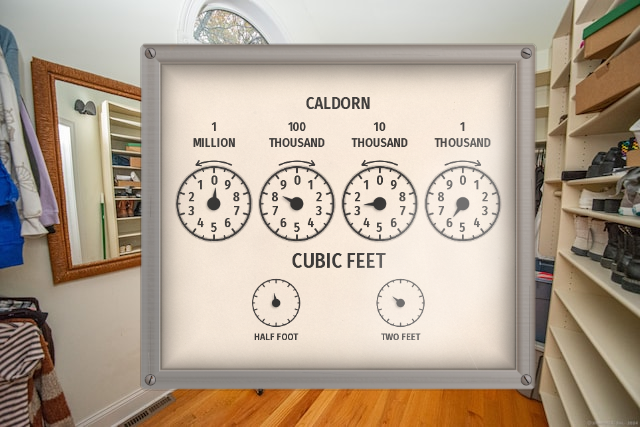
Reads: ft³ 982600
